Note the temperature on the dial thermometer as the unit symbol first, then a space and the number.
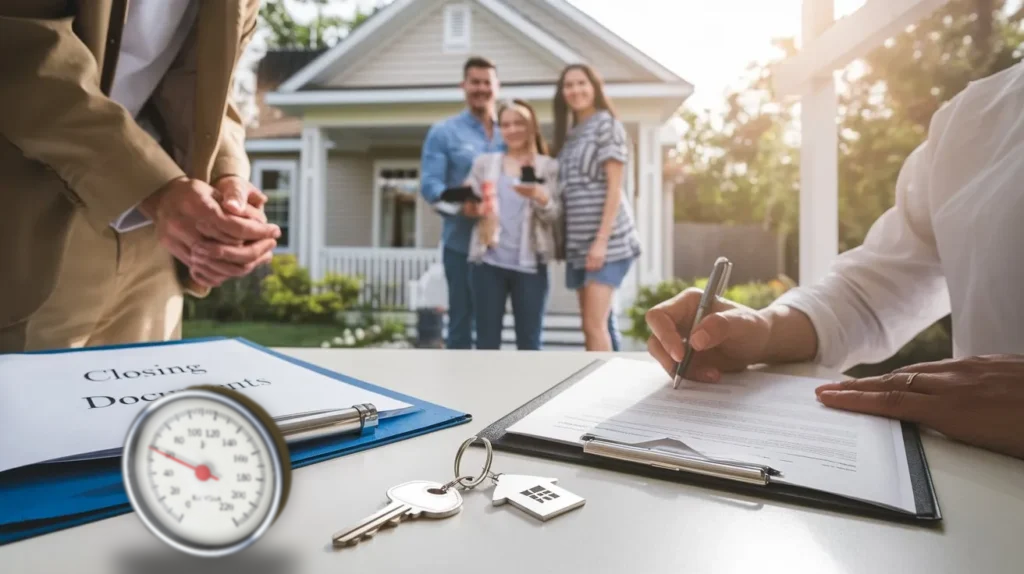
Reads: °F 60
